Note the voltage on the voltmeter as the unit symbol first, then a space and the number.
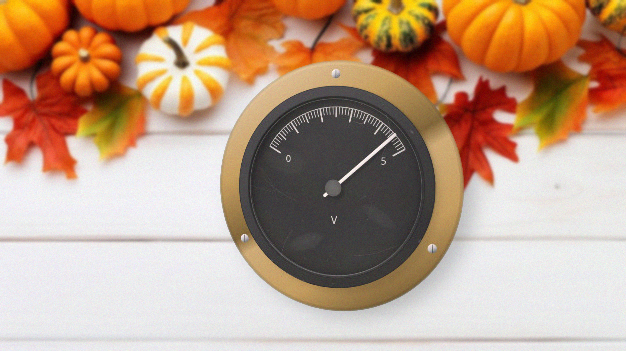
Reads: V 4.5
